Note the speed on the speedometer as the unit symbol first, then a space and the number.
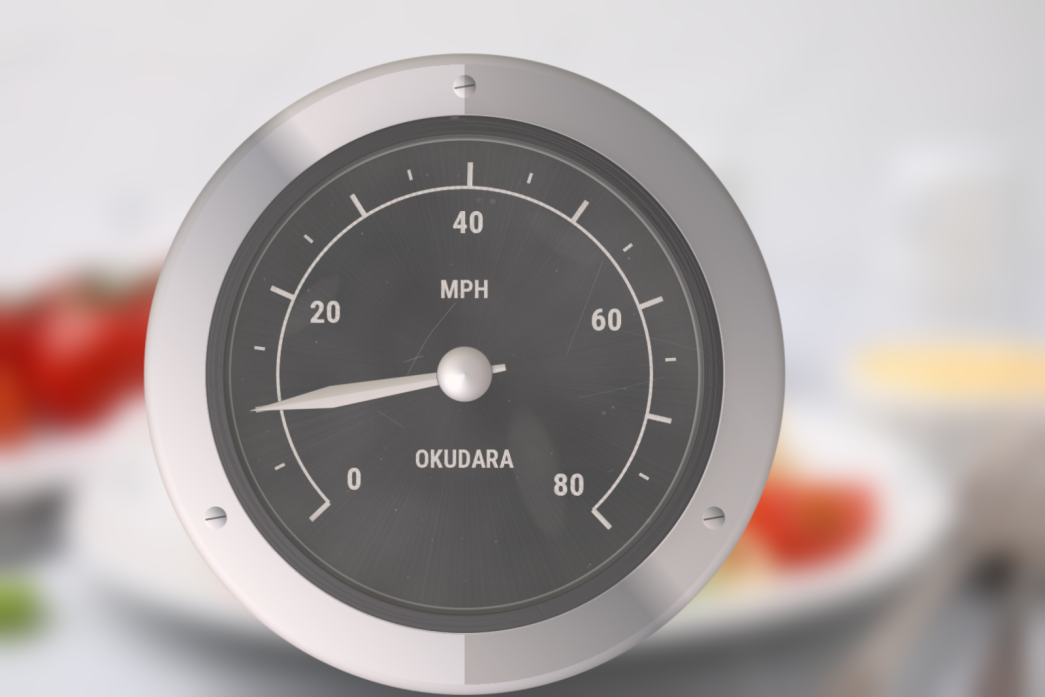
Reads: mph 10
